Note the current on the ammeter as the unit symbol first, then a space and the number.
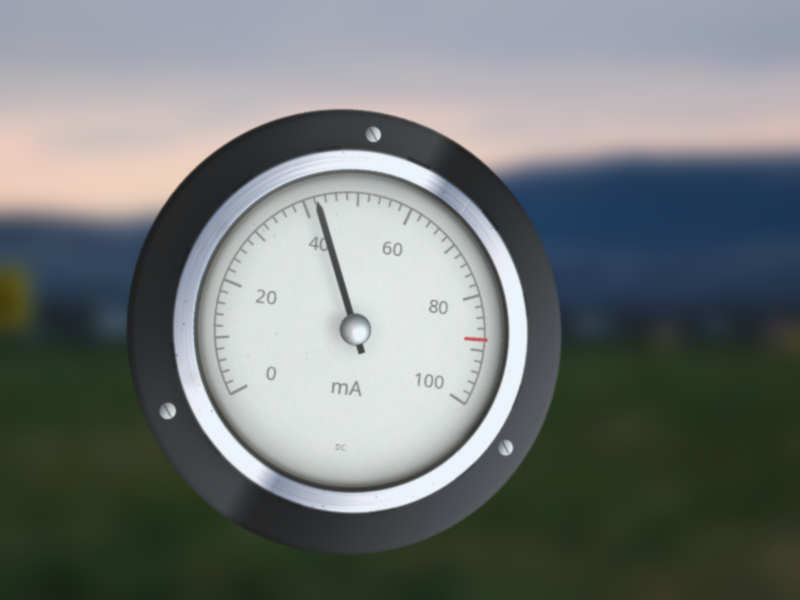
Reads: mA 42
